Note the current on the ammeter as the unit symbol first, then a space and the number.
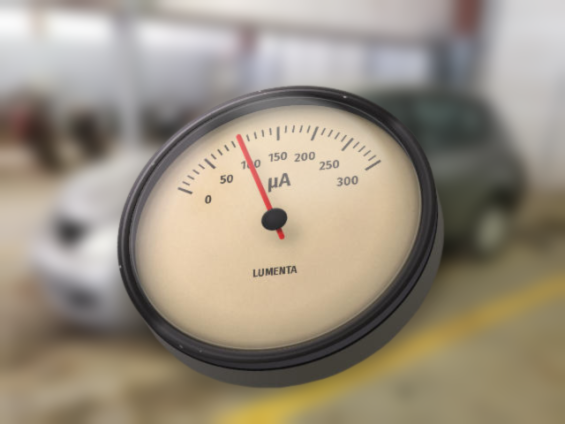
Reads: µA 100
